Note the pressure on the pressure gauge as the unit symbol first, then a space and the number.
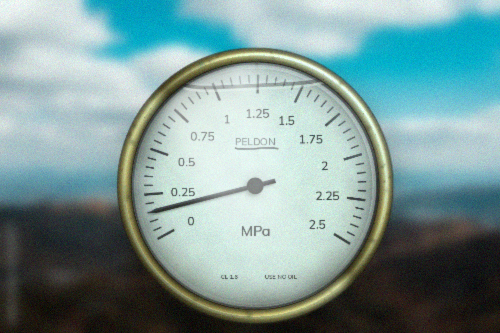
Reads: MPa 0.15
